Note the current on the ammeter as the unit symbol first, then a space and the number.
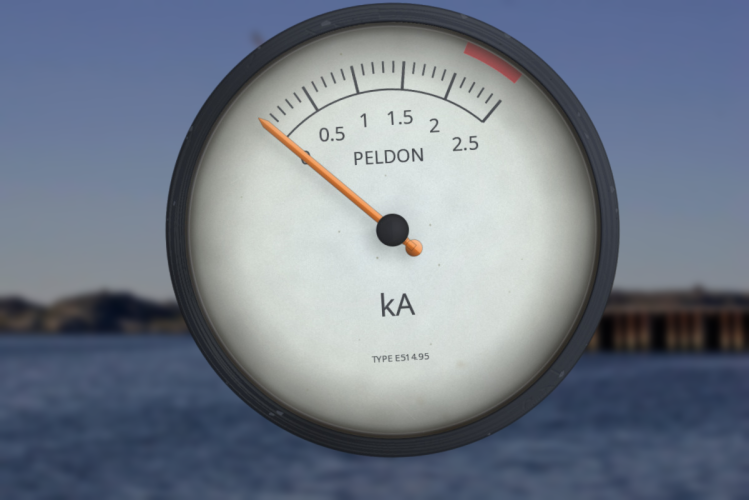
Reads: kA 0
